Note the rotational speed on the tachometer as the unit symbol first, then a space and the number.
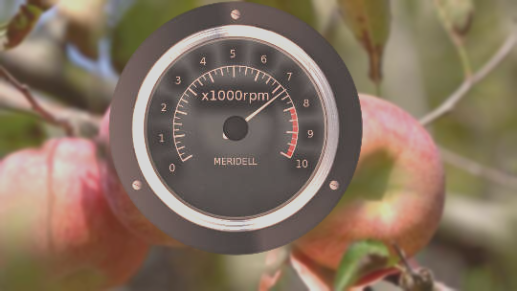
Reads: rpm 7250
